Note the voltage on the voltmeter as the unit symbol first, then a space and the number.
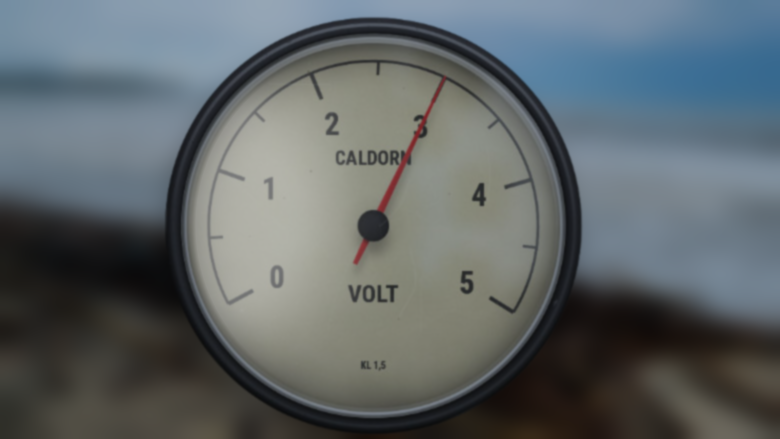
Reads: V 3
